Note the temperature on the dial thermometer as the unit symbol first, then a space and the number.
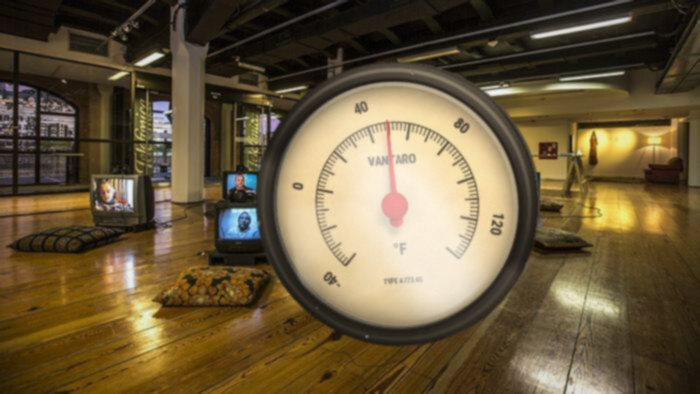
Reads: °F 50
